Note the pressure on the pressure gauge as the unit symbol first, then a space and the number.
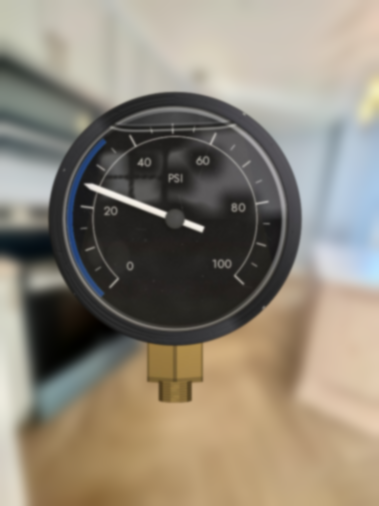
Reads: psi 25
